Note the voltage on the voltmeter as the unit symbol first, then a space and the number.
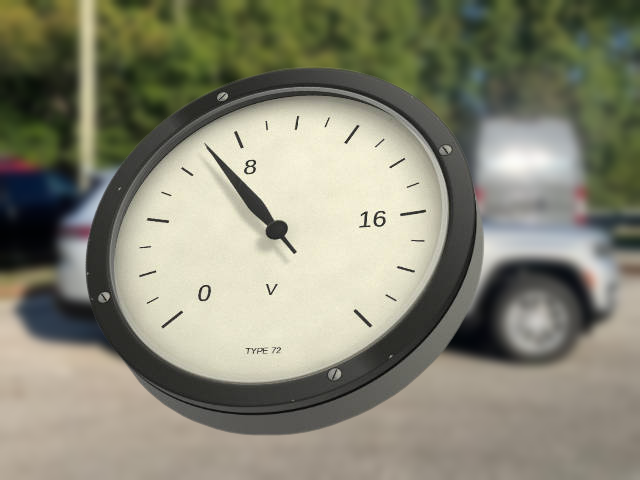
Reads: V 7
